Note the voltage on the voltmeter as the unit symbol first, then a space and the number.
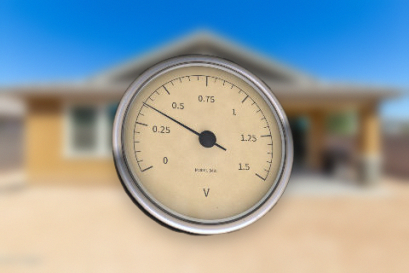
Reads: V 0.35
